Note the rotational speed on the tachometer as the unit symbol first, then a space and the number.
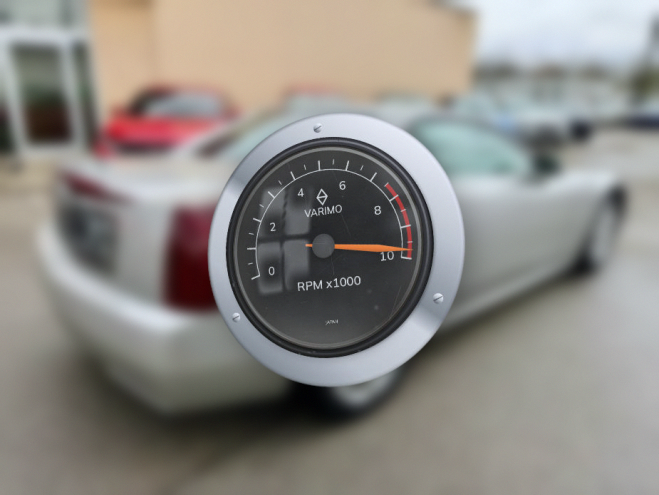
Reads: rpm 9750
